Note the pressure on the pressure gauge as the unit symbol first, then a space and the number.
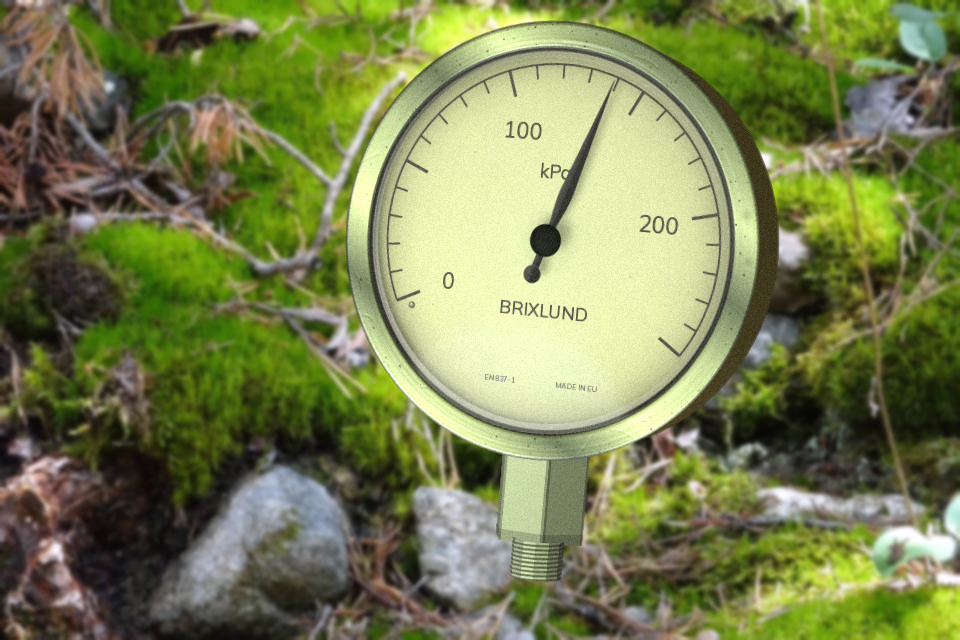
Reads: kPa 140
